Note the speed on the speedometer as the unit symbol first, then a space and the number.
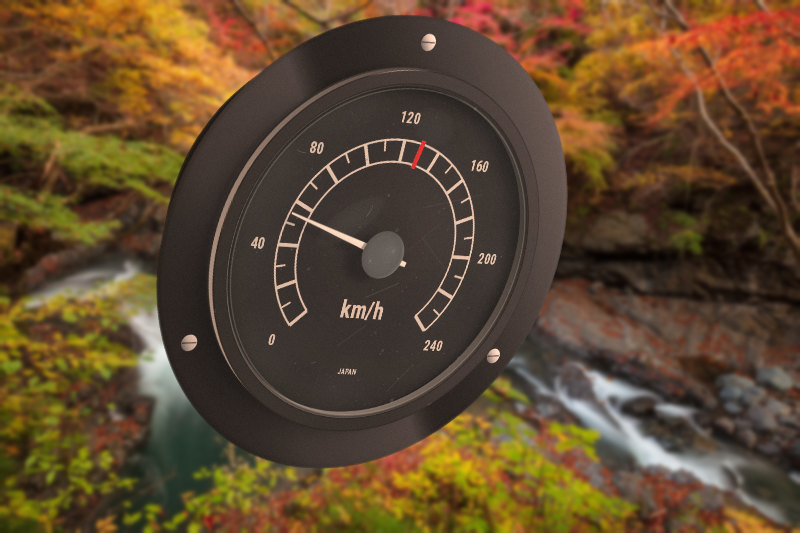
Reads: km/h 55
